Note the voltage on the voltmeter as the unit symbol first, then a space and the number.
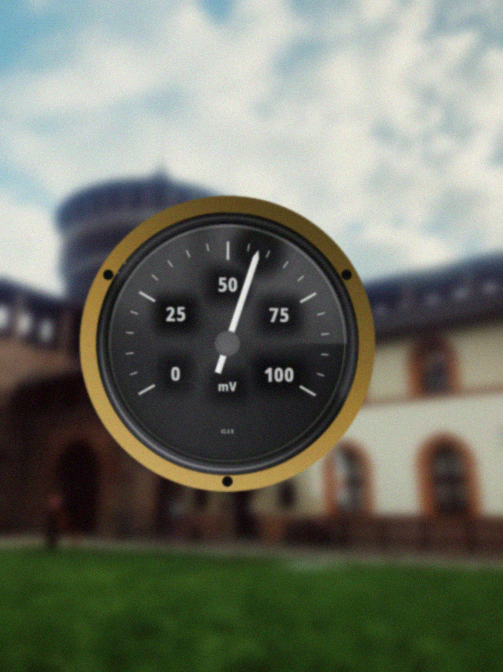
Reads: mV 57.5
